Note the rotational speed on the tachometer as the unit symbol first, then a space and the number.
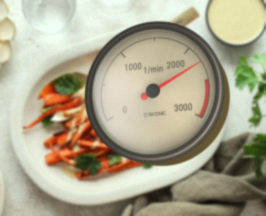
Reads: rpm 2250
